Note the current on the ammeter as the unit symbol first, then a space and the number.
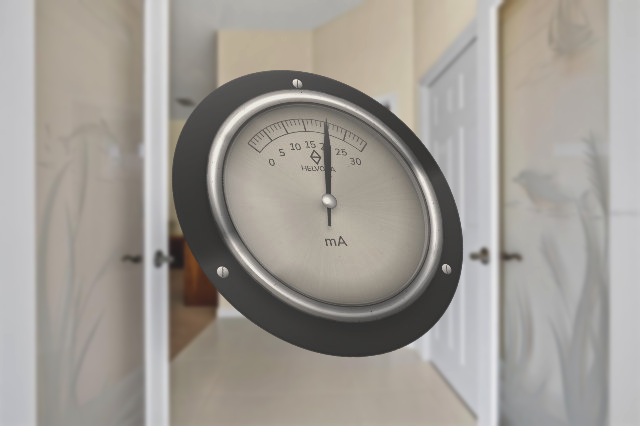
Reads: mA 20
